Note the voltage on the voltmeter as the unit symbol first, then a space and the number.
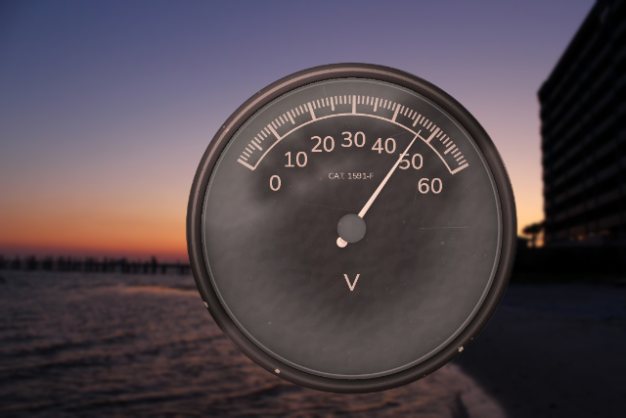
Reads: V 47
